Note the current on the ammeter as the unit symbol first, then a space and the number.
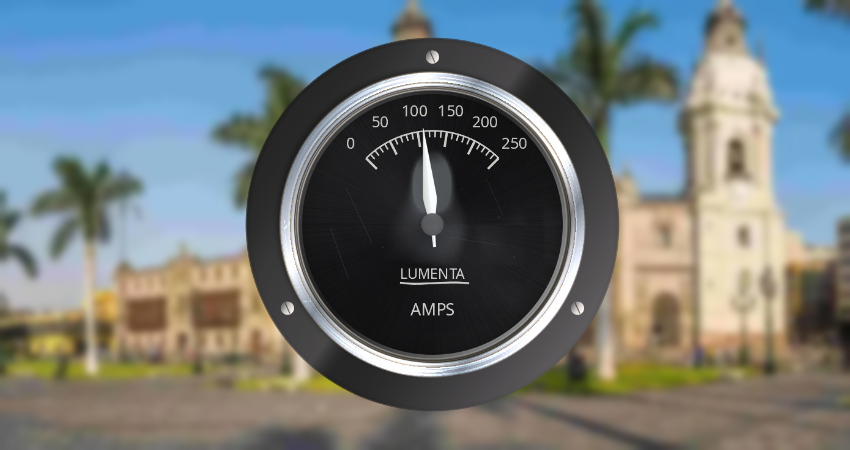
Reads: A 110
